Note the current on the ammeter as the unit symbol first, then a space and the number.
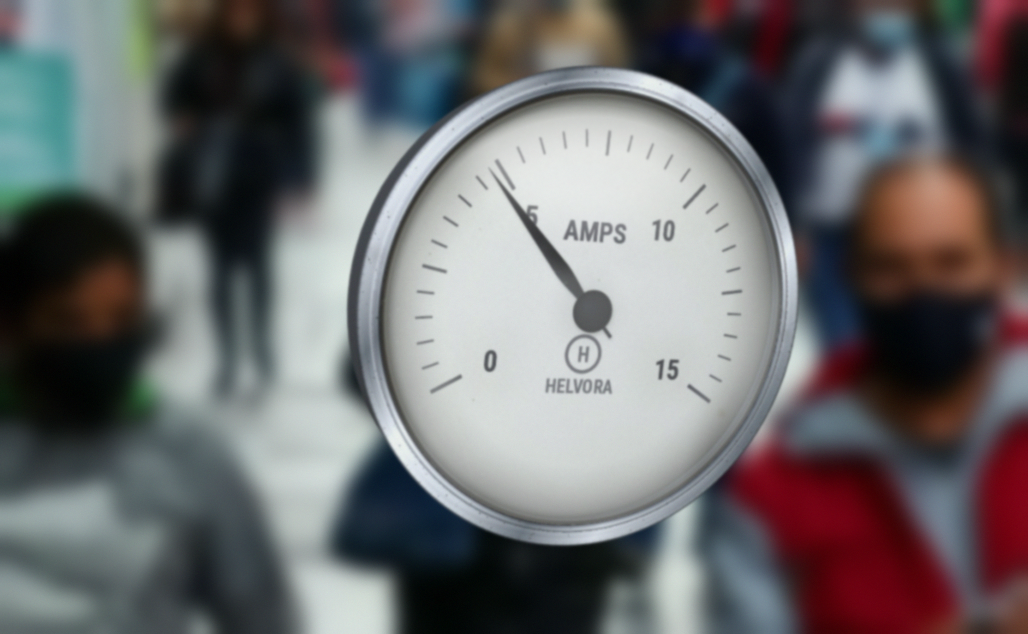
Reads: A 4.75
